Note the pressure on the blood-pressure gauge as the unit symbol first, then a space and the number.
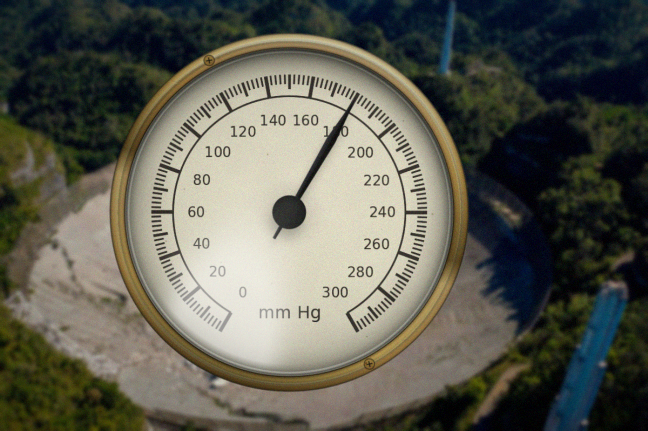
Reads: mmHg 180
